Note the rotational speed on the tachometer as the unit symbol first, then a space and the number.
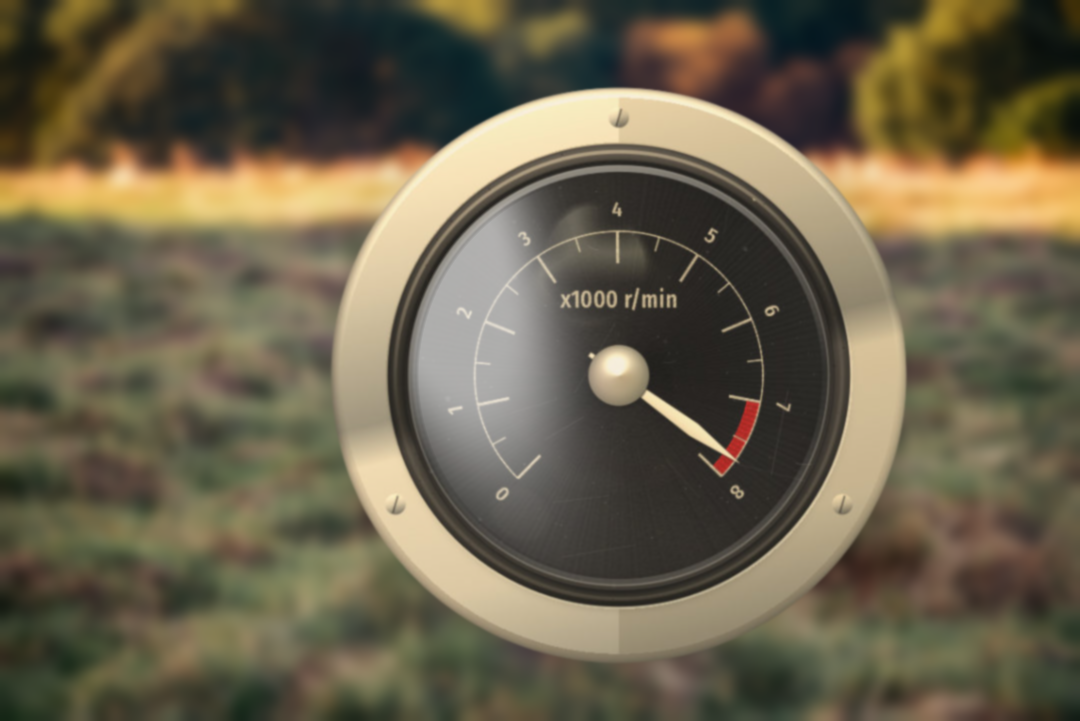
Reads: rpm 7750
